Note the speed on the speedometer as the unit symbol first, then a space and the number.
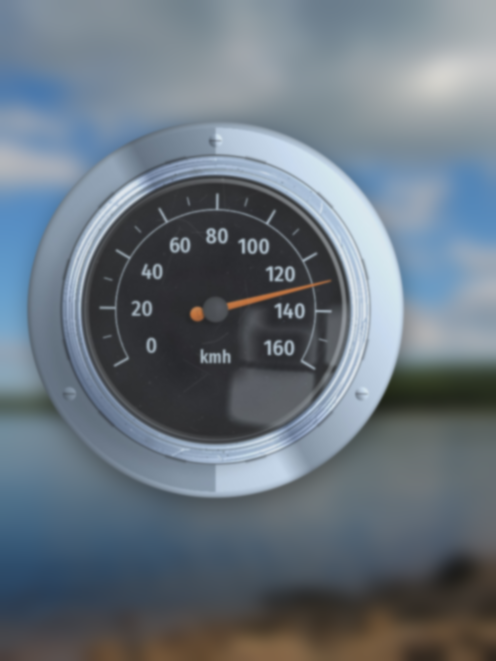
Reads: km/h 130
